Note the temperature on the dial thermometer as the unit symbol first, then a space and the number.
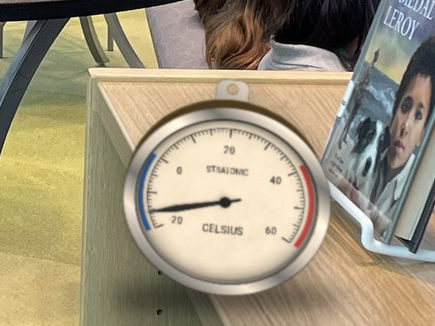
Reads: °C -15
